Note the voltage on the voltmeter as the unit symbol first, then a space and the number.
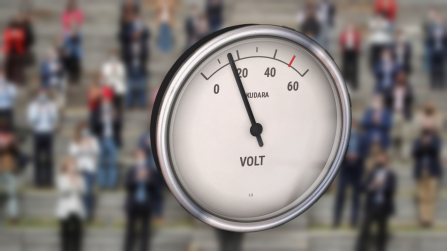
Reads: V 15
